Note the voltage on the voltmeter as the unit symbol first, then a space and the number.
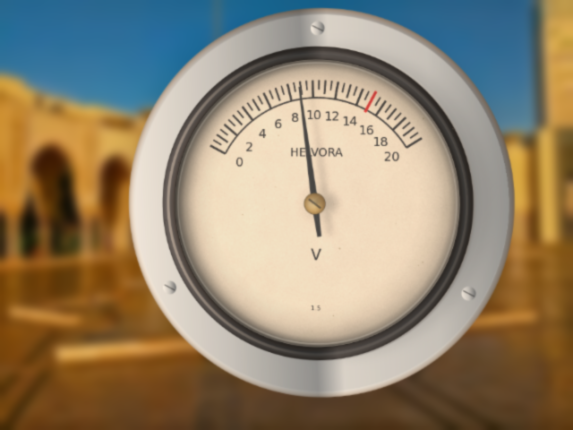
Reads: V 9
